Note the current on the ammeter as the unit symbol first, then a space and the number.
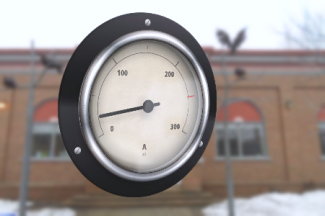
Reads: A 25
